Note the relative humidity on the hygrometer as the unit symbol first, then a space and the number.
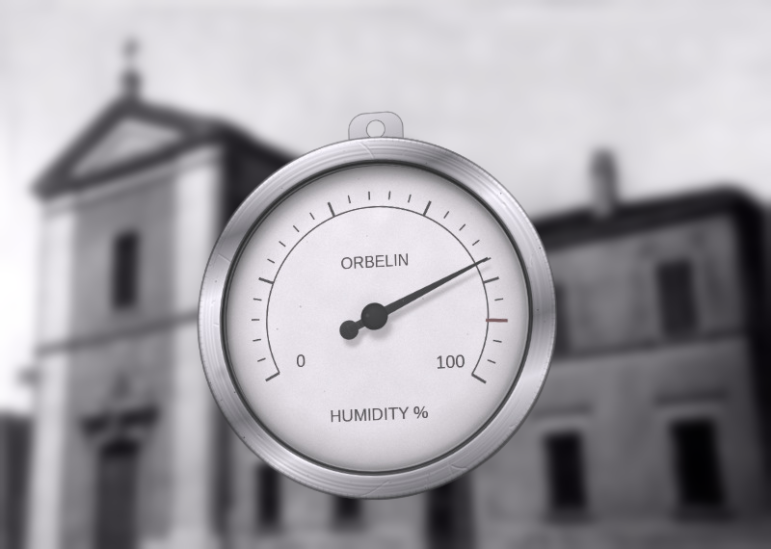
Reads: % 76
